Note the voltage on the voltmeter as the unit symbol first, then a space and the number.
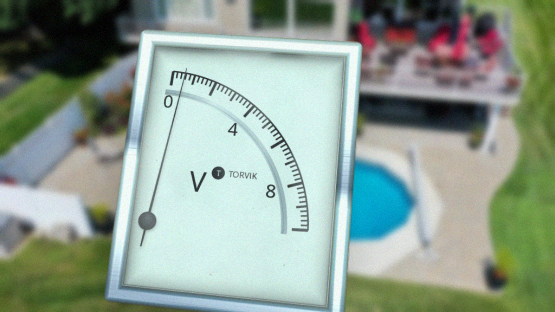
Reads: V 0.6
